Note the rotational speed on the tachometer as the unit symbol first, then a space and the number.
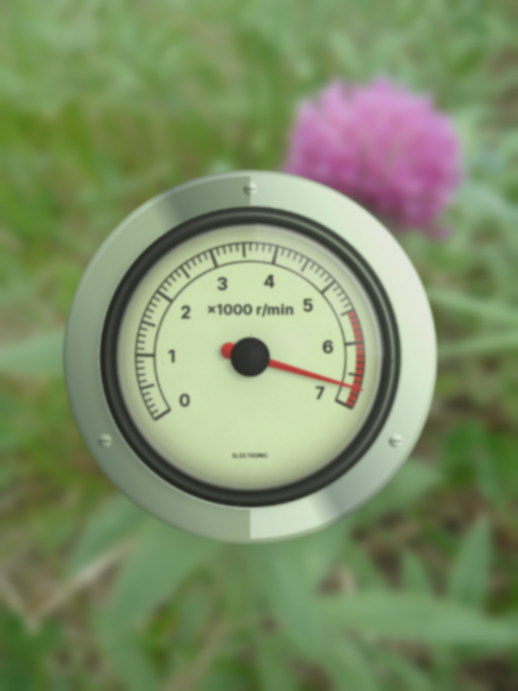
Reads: rpm 6700
